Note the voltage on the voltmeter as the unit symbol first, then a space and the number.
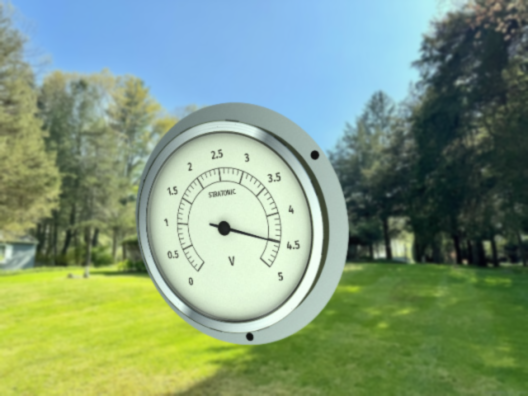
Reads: V 4.5
